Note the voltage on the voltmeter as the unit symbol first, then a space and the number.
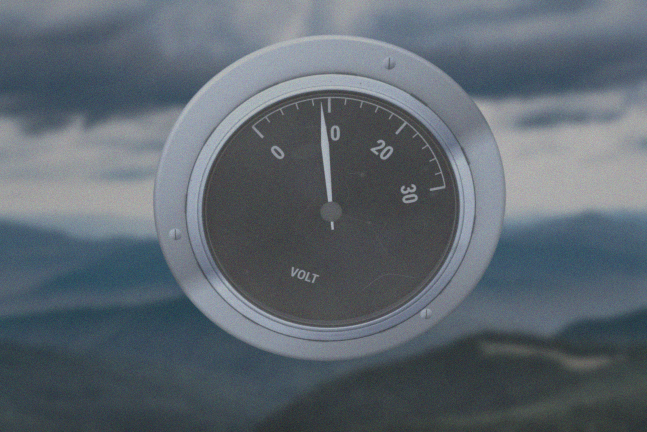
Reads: V 9
